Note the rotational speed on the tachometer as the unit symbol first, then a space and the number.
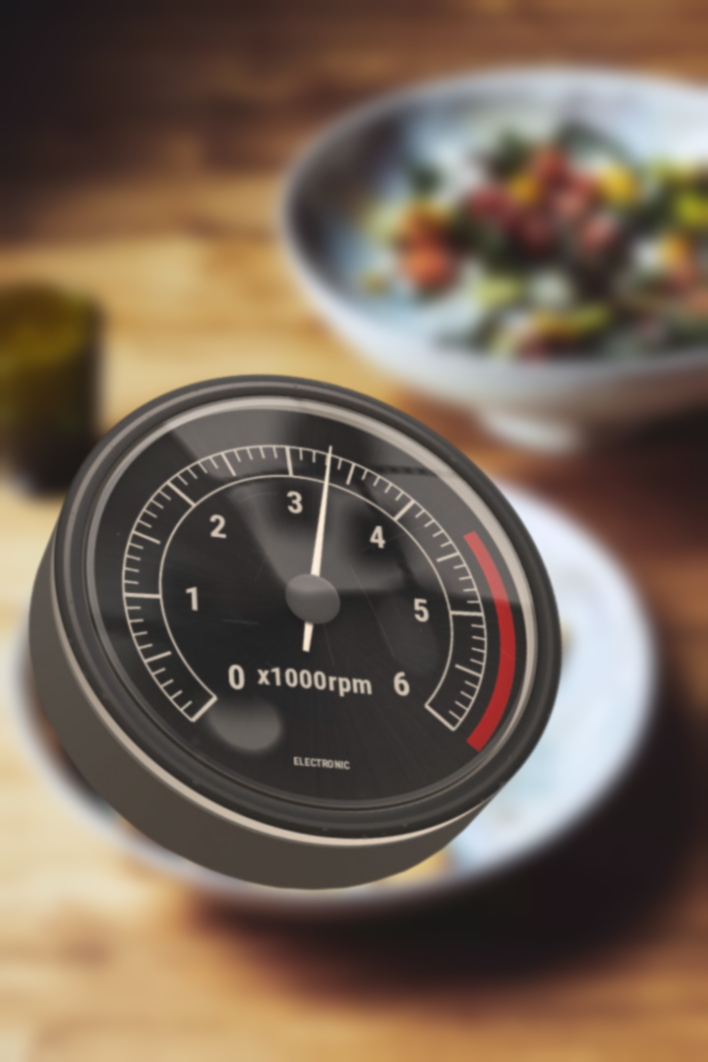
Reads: rpm 3300
